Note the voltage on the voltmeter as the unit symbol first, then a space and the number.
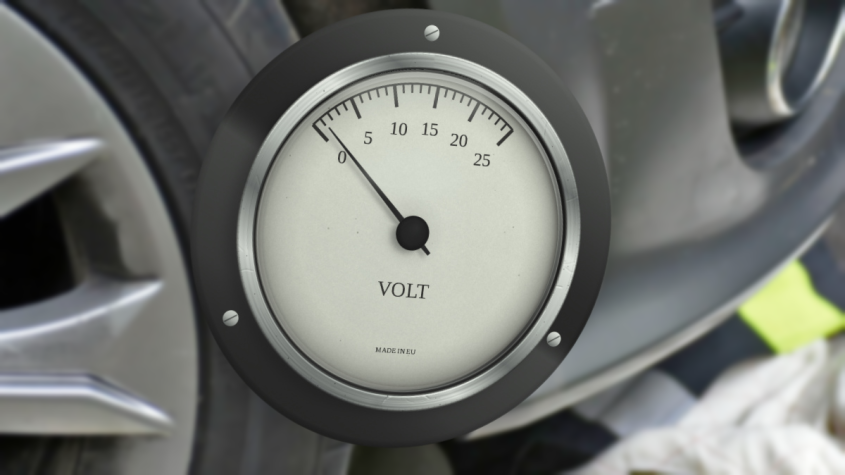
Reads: V 1
